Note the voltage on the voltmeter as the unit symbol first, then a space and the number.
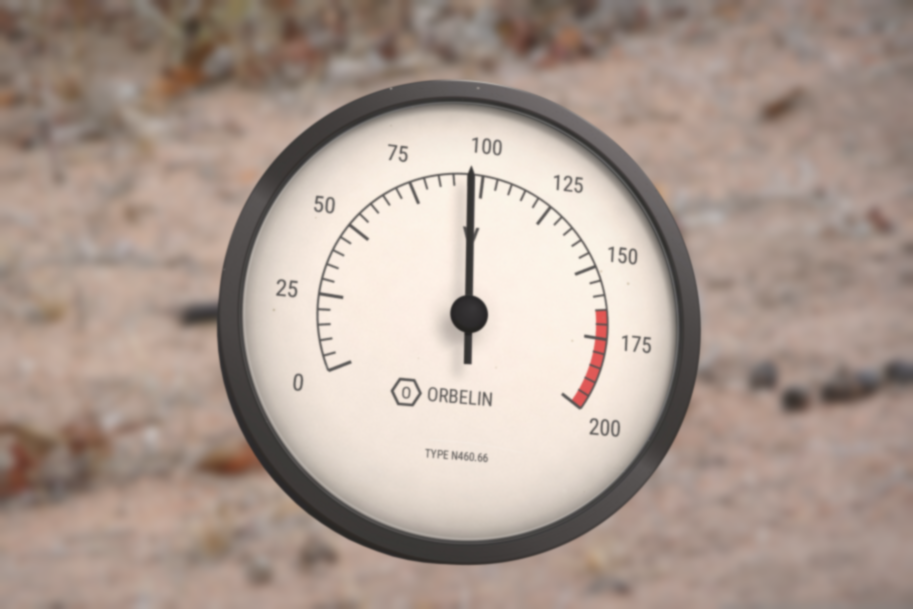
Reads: V 95
